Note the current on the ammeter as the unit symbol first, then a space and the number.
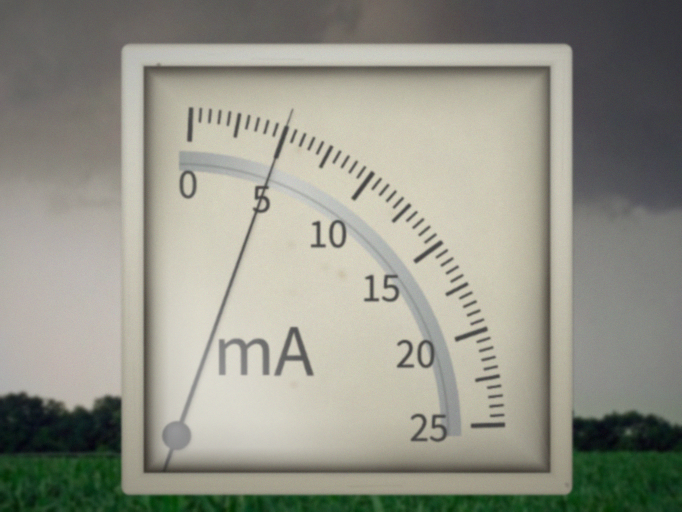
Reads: mA 5
